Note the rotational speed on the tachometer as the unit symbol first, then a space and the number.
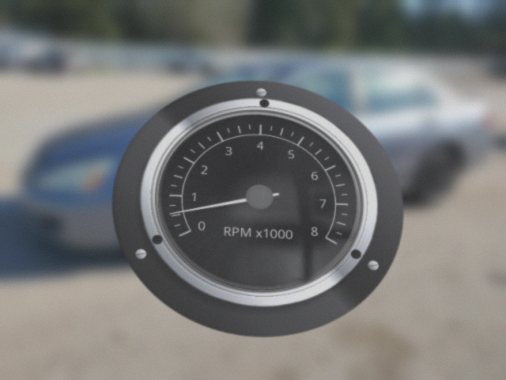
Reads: rpm 500
